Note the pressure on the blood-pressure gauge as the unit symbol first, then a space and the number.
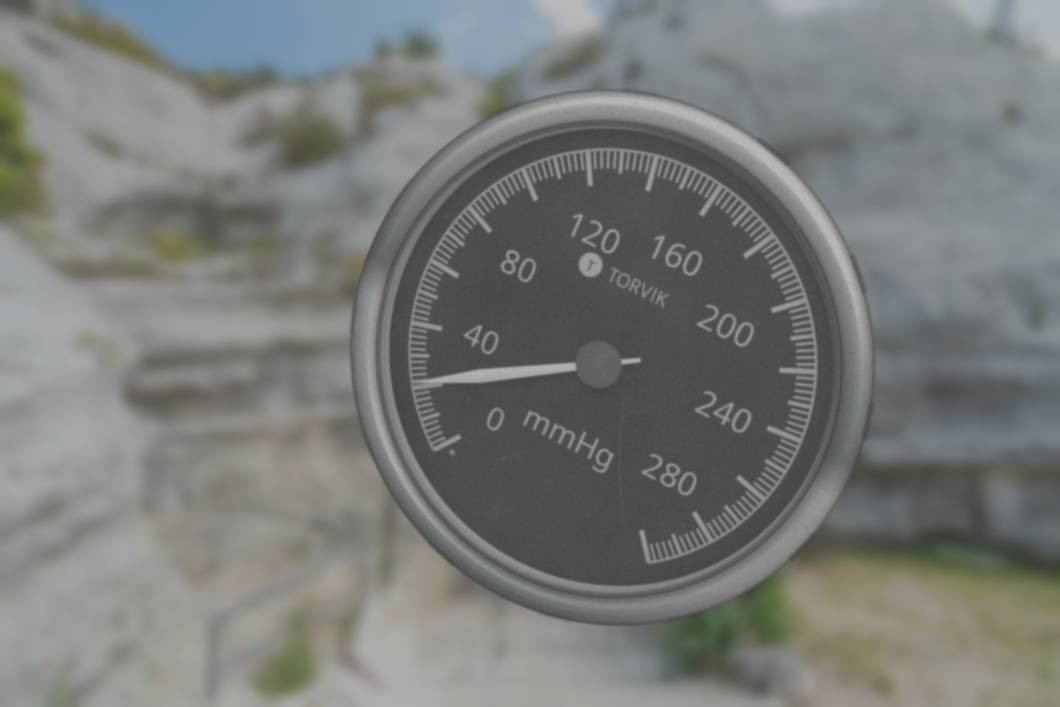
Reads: mmHg 22
